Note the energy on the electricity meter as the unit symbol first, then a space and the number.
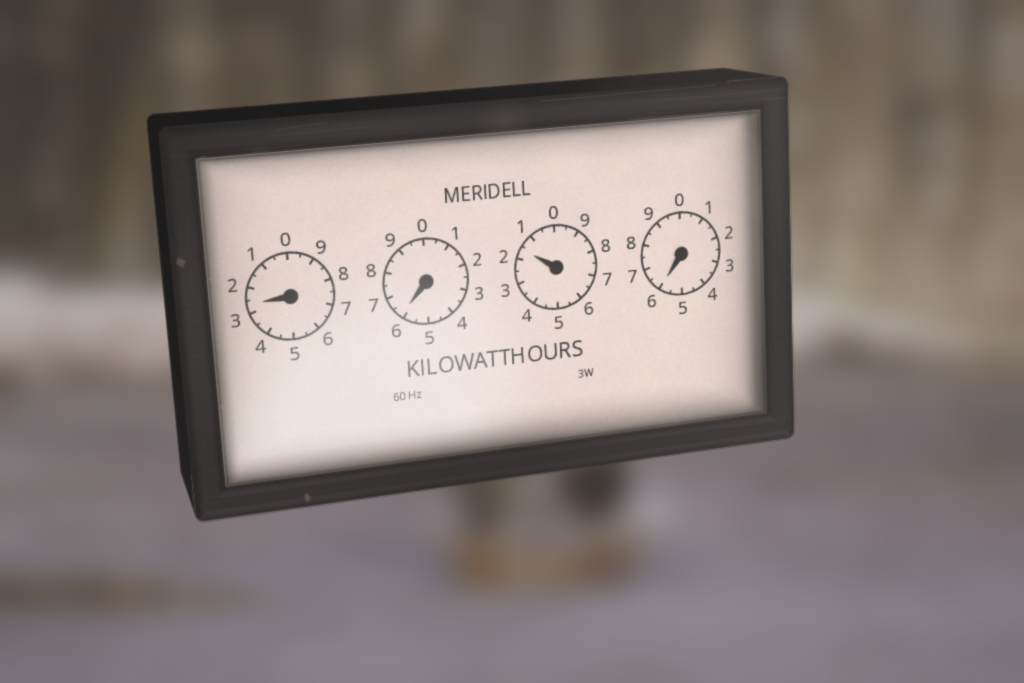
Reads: kWh 2616
